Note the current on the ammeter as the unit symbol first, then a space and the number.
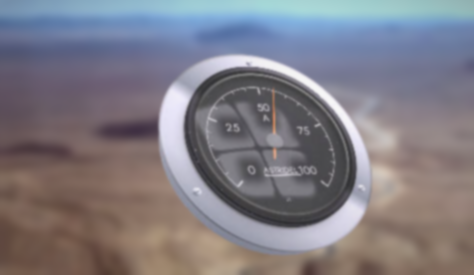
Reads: A 55
